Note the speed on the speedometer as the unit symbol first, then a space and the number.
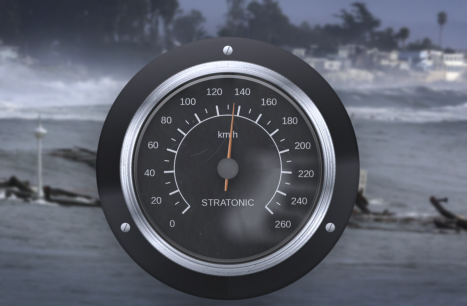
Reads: km/h 135
